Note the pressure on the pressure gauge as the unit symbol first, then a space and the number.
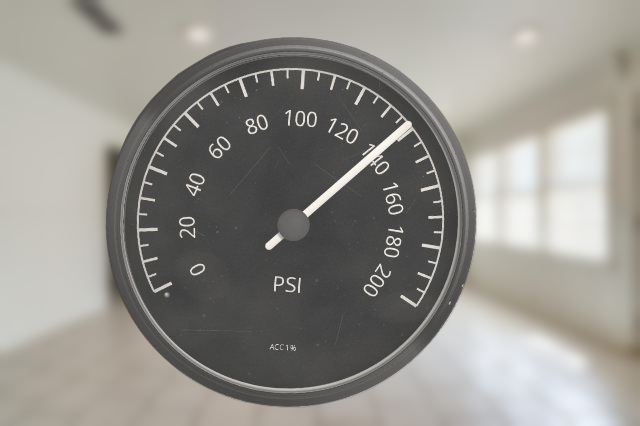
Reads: psi 137.5
